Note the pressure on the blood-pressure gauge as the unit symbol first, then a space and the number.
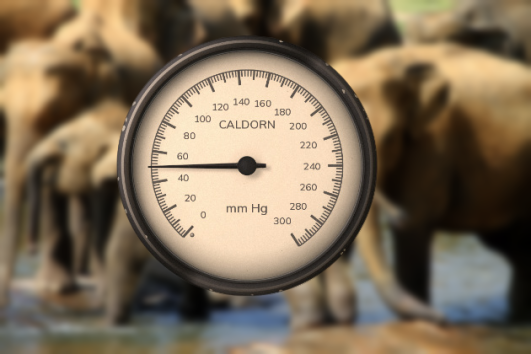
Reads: mmHg 50
